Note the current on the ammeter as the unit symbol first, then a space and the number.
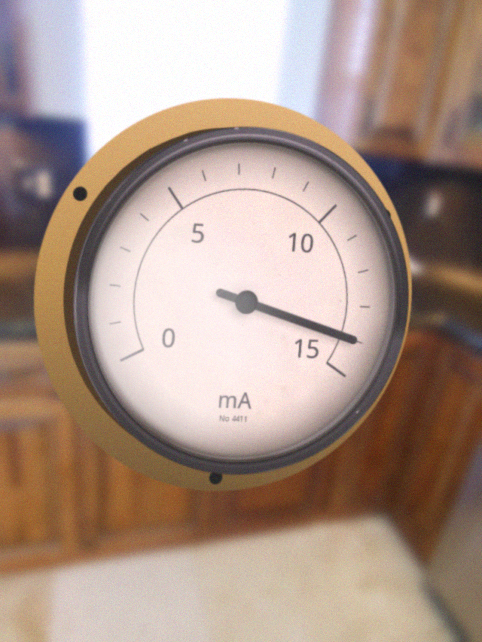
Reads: mA 14
